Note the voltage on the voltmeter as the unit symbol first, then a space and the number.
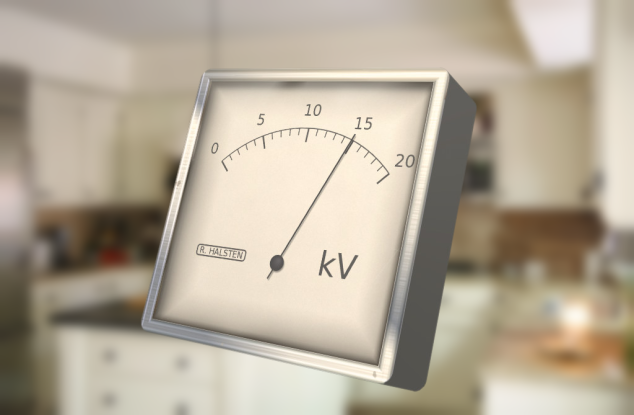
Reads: kV 15
